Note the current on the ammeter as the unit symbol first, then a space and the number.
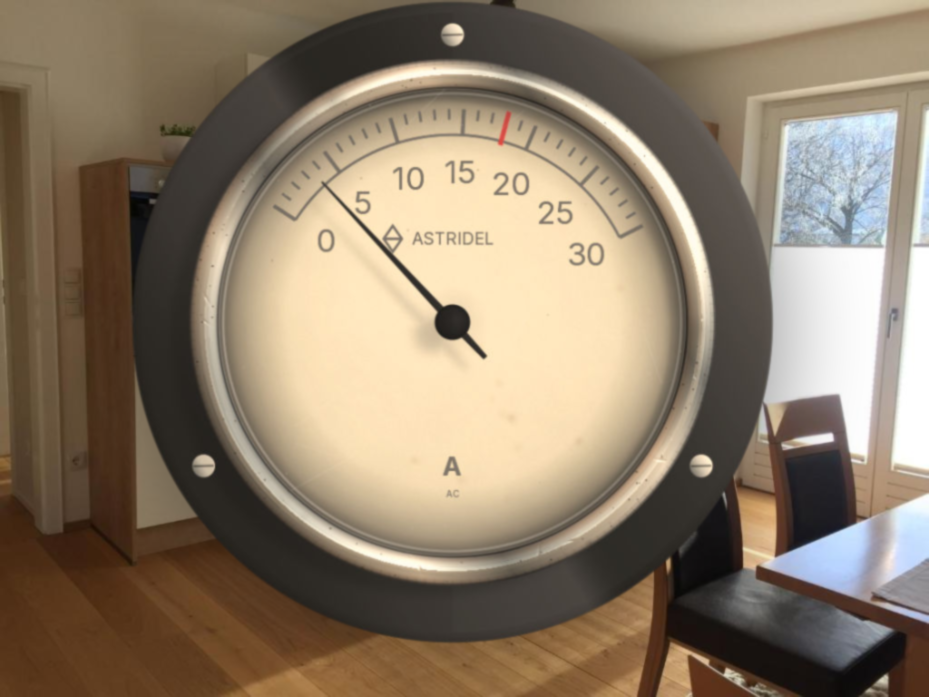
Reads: A 3.5
